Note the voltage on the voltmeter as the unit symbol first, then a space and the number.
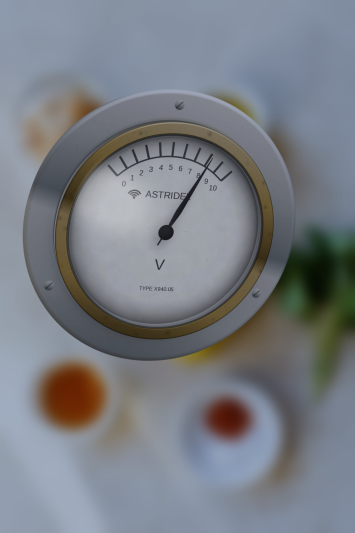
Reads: V 8
